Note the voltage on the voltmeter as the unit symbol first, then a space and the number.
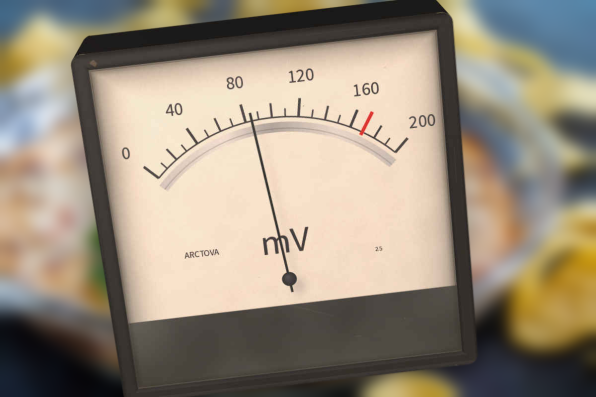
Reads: mV 85
